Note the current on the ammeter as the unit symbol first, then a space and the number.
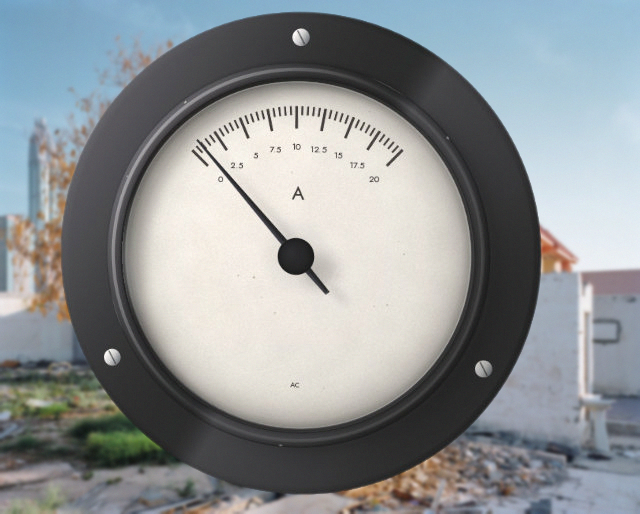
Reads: A 1
